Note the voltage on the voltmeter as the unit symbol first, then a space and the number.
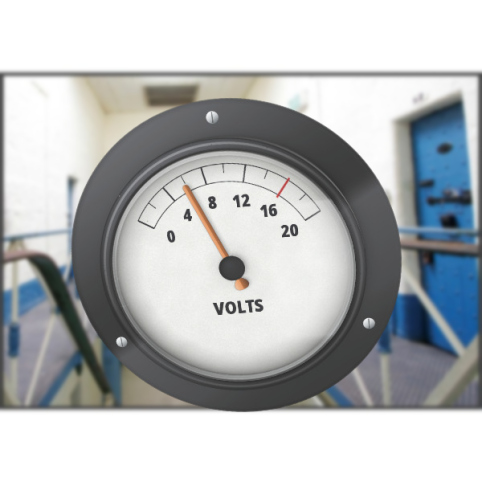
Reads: V 6
